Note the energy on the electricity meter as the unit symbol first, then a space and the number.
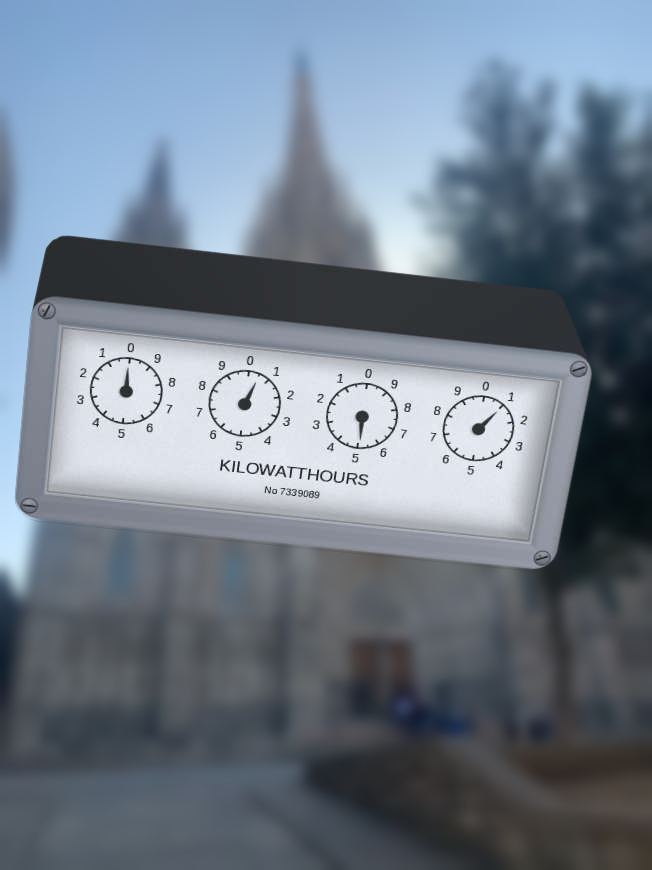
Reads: kWh 51
